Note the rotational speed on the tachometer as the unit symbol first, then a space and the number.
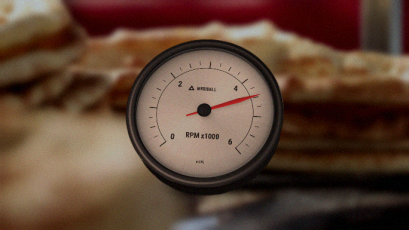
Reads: rpm 4500
